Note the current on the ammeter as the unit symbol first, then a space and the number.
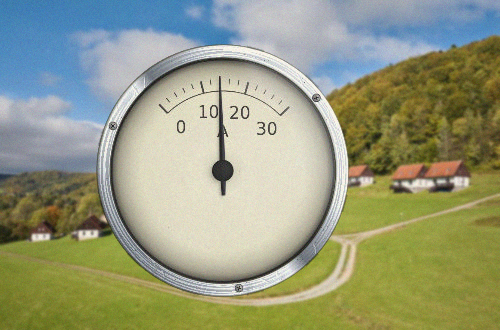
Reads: A 14
